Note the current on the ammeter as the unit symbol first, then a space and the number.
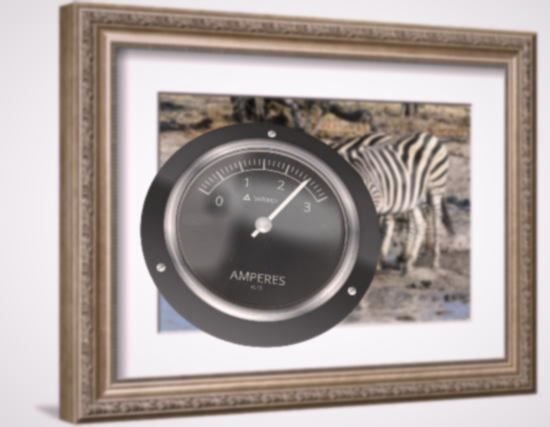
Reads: A 2.5
